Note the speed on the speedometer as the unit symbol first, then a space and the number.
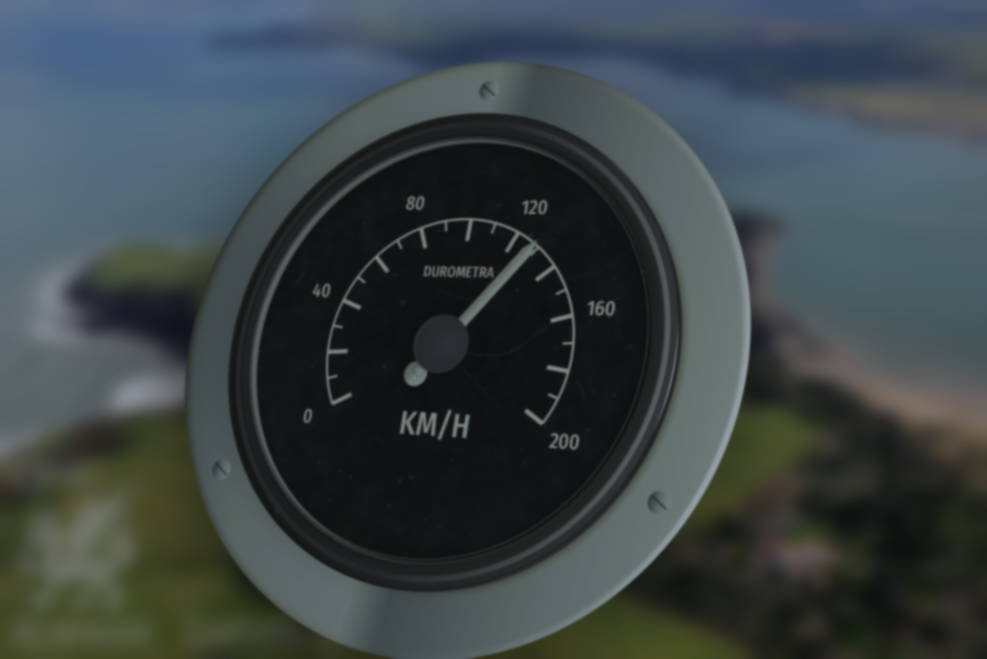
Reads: km/h 130
